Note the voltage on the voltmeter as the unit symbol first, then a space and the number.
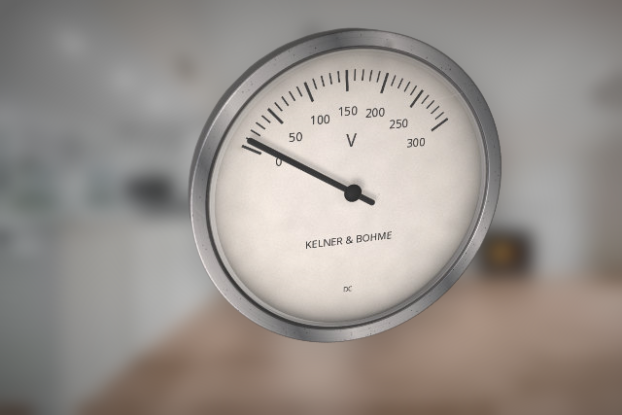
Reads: V 10
